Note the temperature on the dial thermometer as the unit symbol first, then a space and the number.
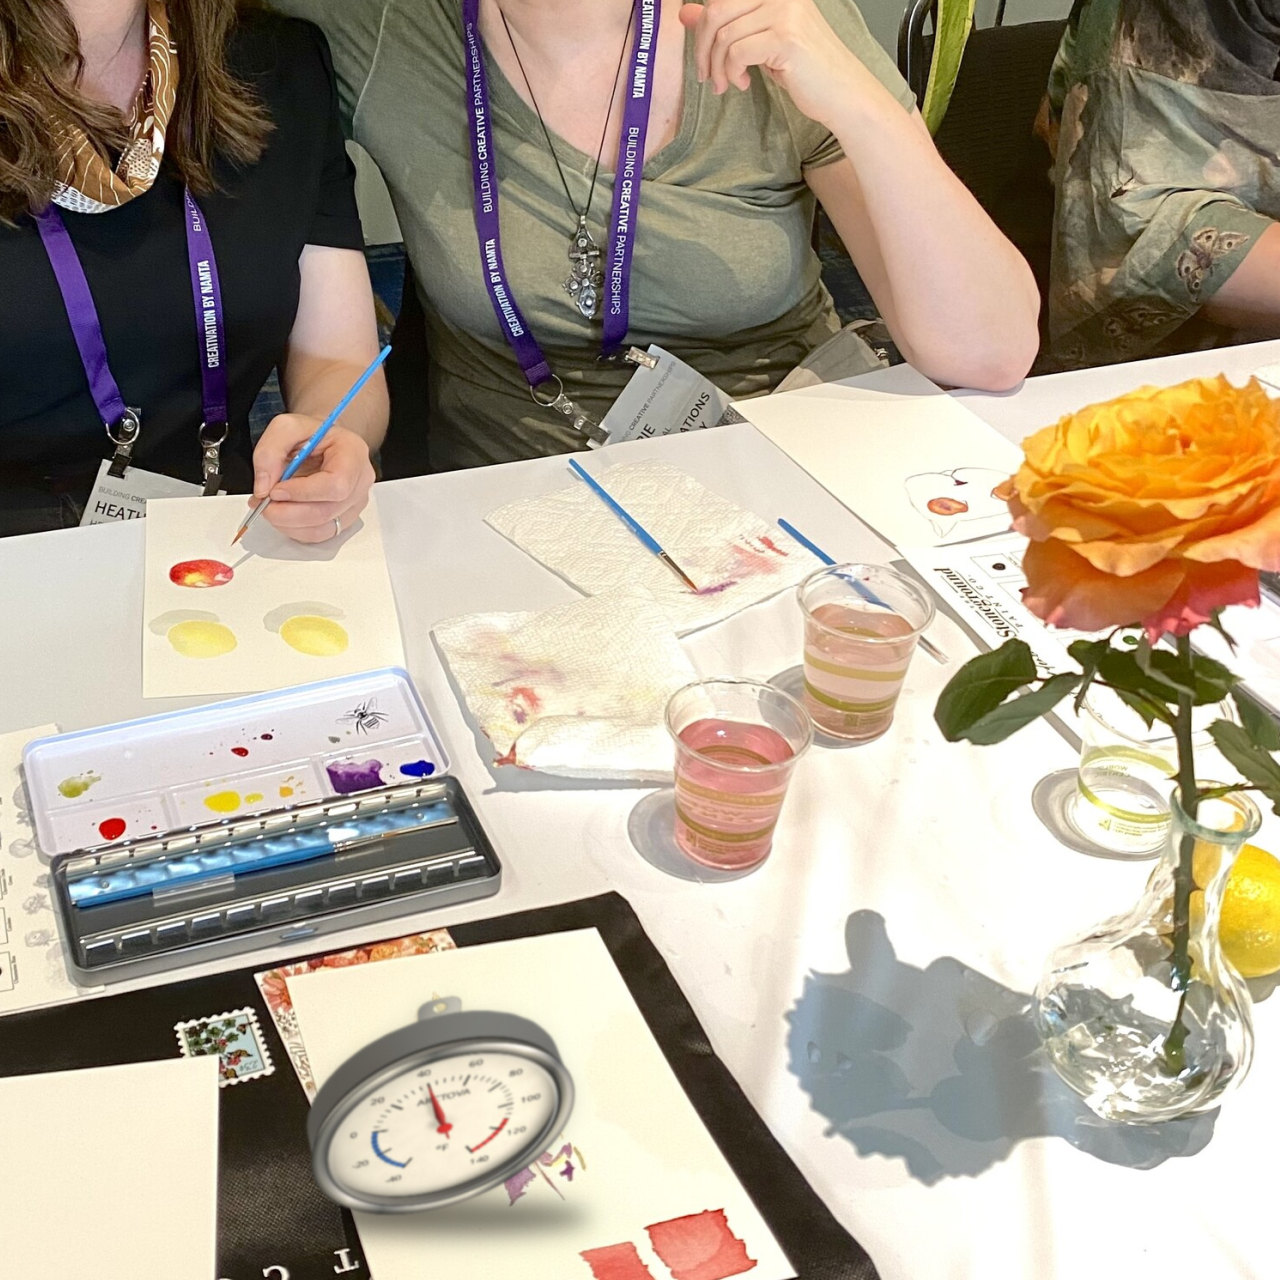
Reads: °F 40
